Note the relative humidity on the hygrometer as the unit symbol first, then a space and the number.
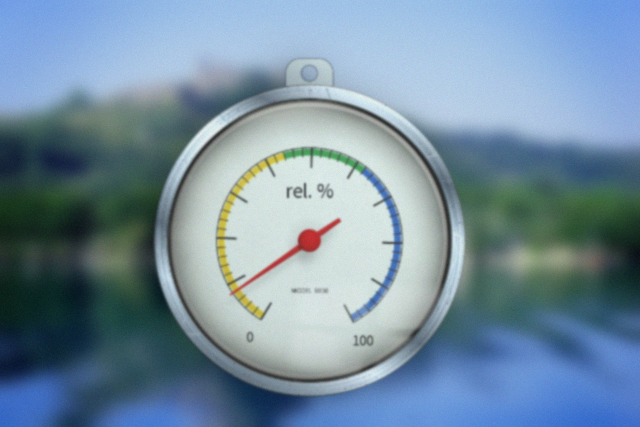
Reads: % 8
